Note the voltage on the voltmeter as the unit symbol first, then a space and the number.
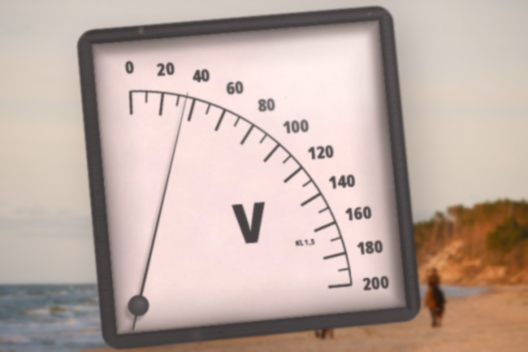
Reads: V 35
